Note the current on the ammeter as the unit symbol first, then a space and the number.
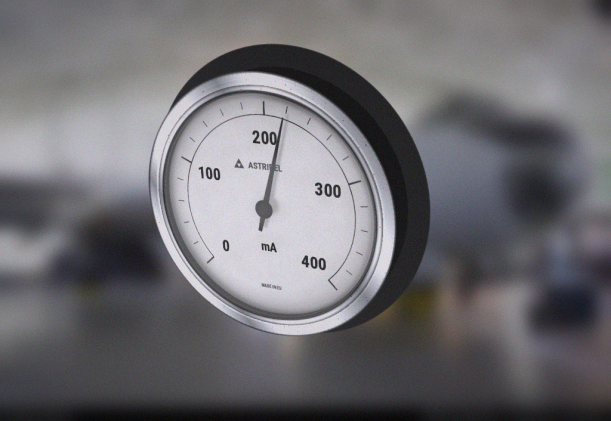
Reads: mA 220
